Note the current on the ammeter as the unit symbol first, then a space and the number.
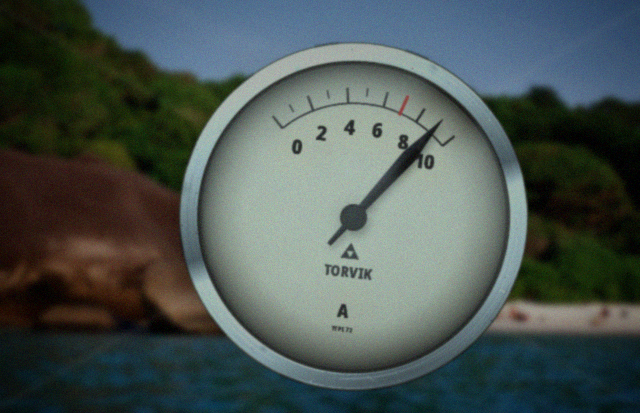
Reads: A 9
